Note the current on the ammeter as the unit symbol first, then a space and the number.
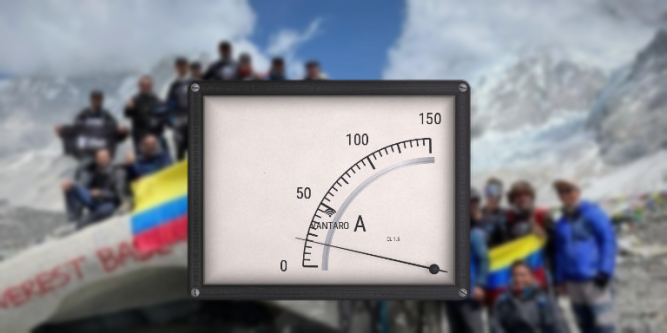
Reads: A 20
